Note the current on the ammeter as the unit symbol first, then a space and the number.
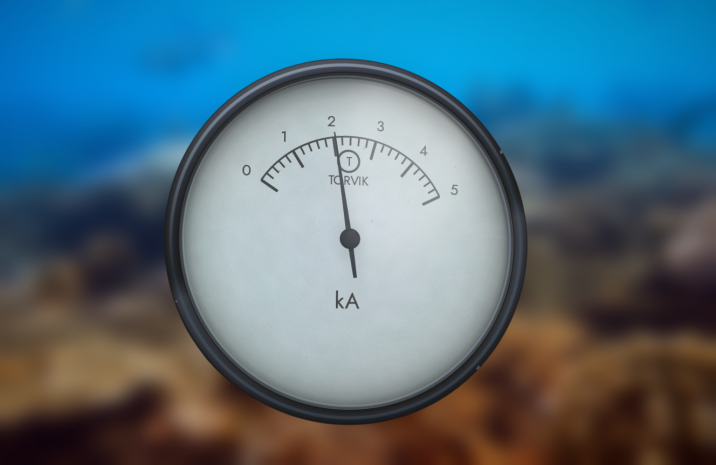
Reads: kA 2
